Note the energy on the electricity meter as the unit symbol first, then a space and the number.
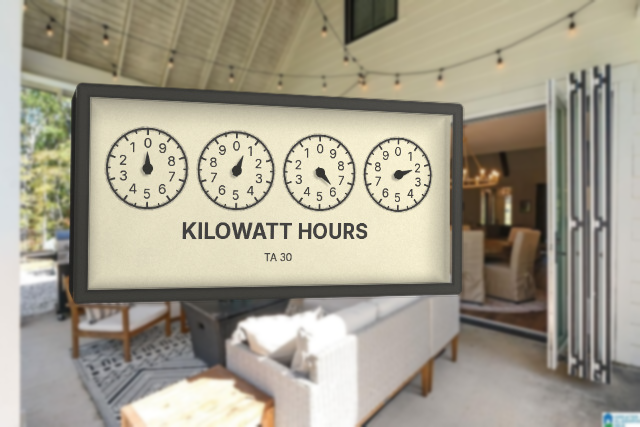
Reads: kWh 62
